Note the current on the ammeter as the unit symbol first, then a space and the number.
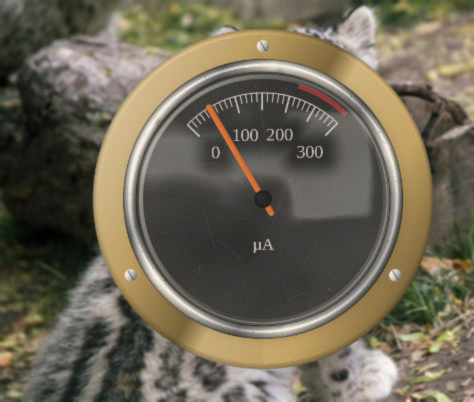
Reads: µA 50
